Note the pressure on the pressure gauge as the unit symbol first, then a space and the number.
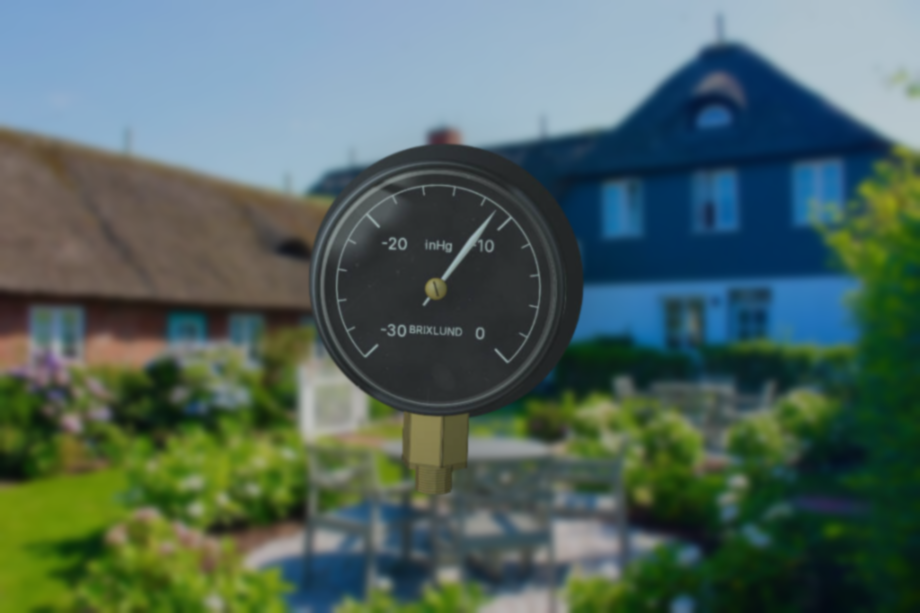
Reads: inHg -11
